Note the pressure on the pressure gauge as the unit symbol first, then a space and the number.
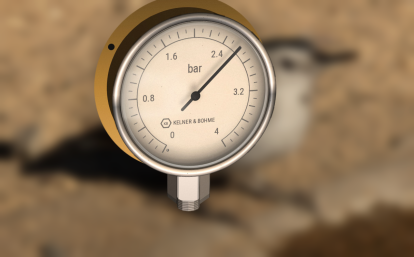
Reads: bar 2.6
